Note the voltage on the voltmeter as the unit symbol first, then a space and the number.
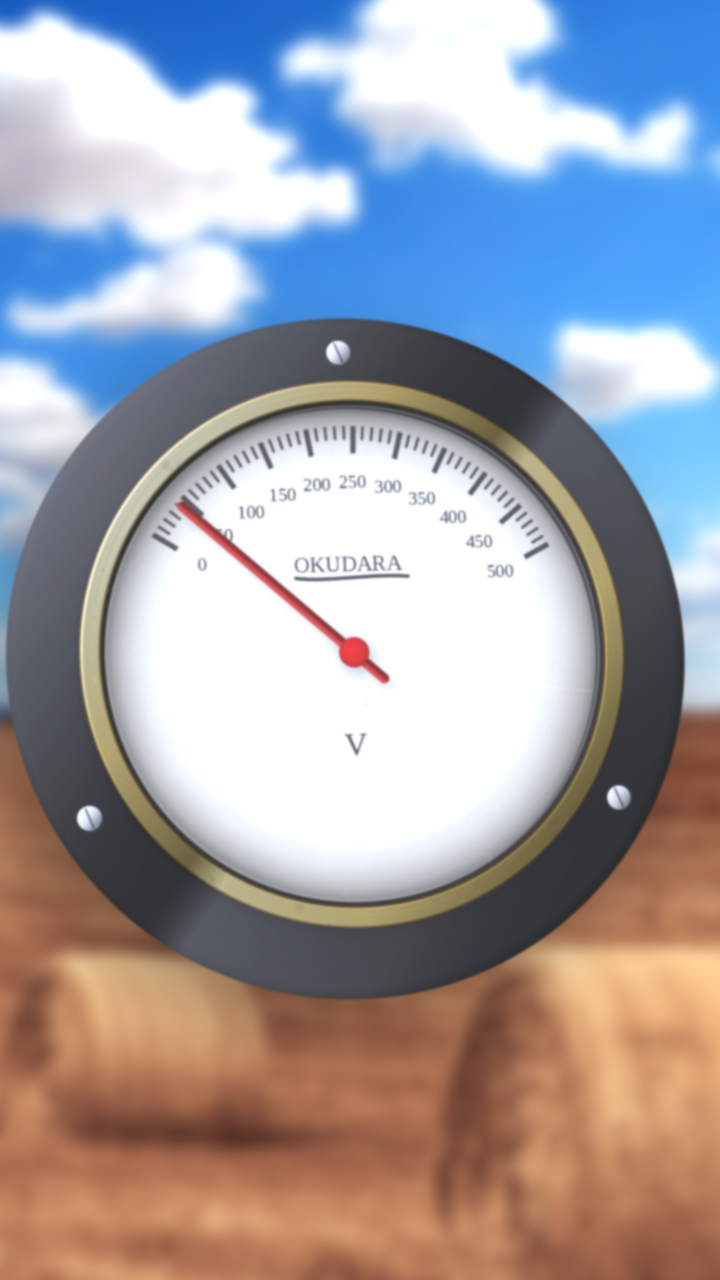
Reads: V 40
